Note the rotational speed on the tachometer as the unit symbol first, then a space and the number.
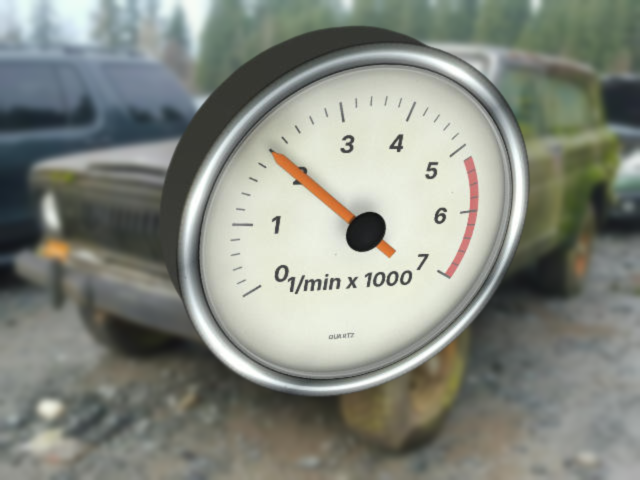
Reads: rpm 2000
